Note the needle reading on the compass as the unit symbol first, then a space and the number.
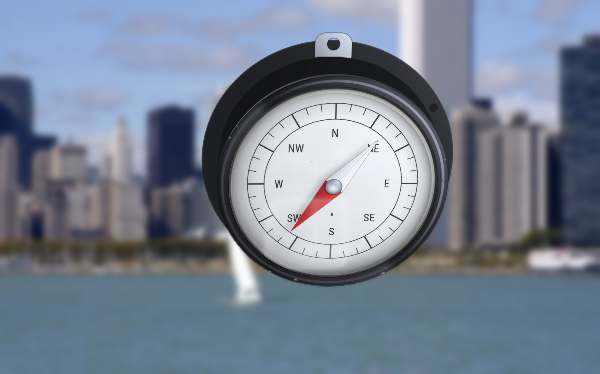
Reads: ° 220
